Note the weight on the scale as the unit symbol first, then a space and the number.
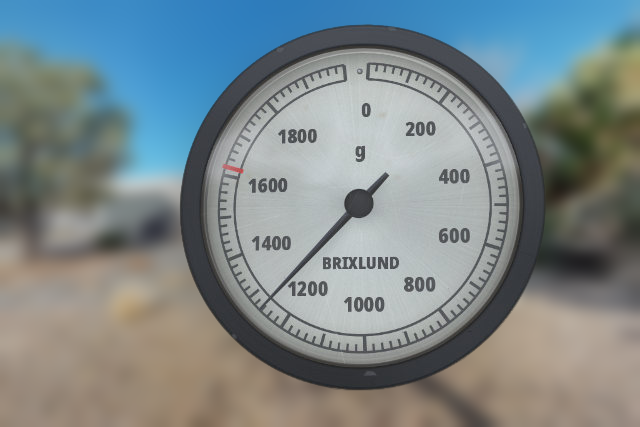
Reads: g 1260
